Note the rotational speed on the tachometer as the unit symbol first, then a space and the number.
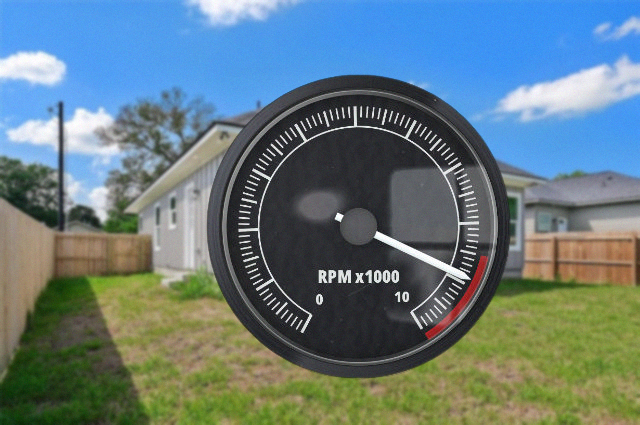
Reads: rpm 8900
